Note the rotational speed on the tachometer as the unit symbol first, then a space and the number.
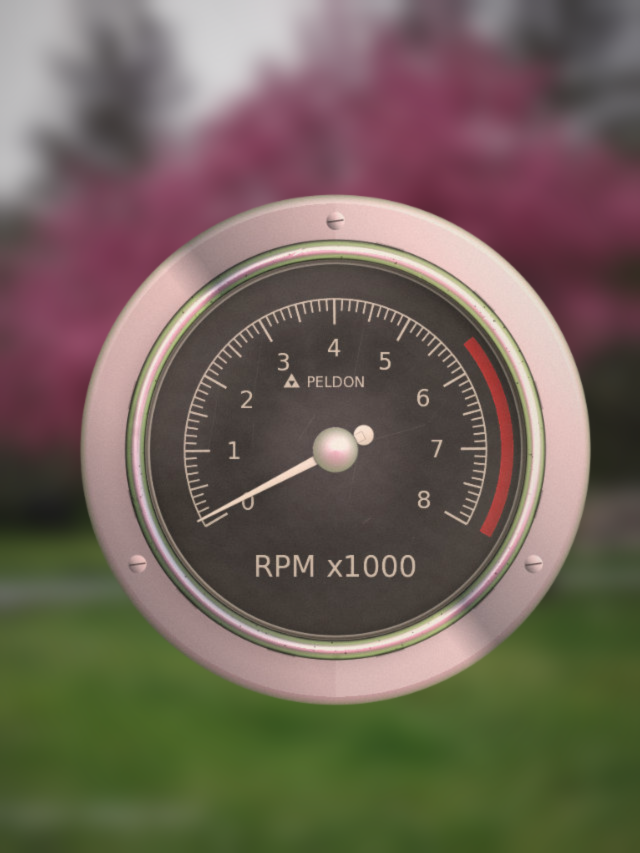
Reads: rpm 100
